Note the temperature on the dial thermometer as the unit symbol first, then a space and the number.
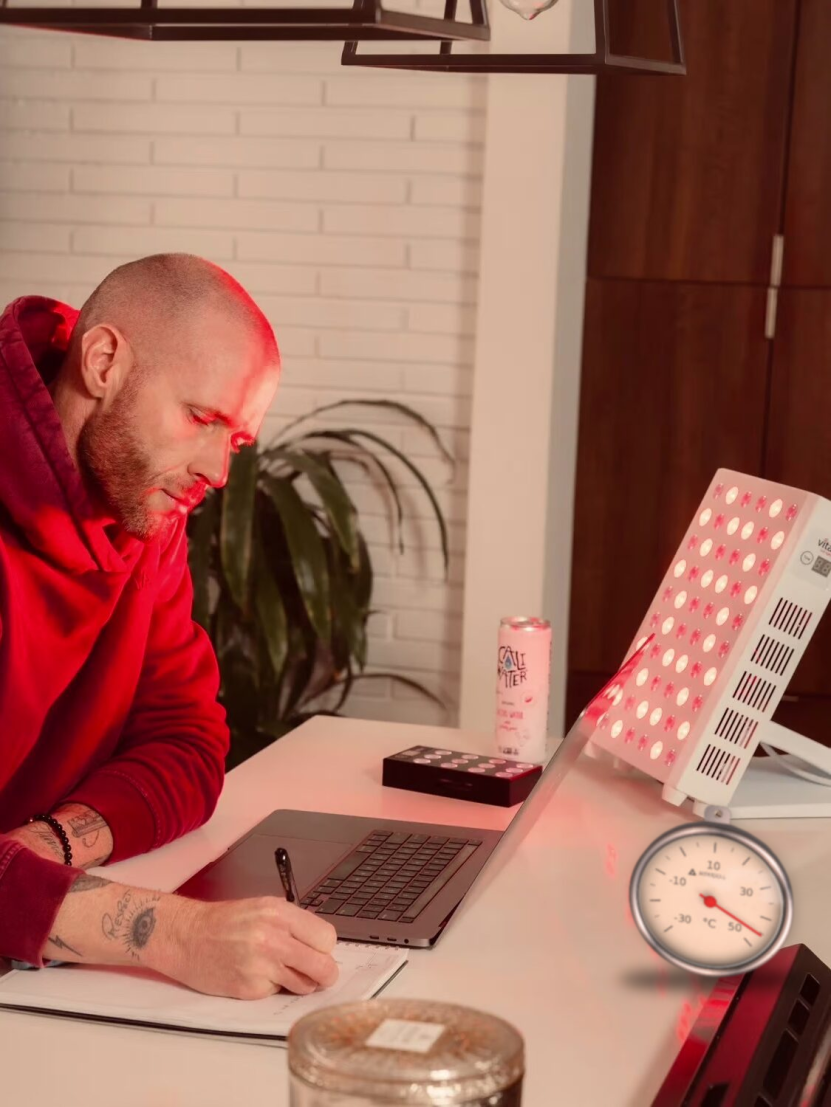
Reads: °C 45
